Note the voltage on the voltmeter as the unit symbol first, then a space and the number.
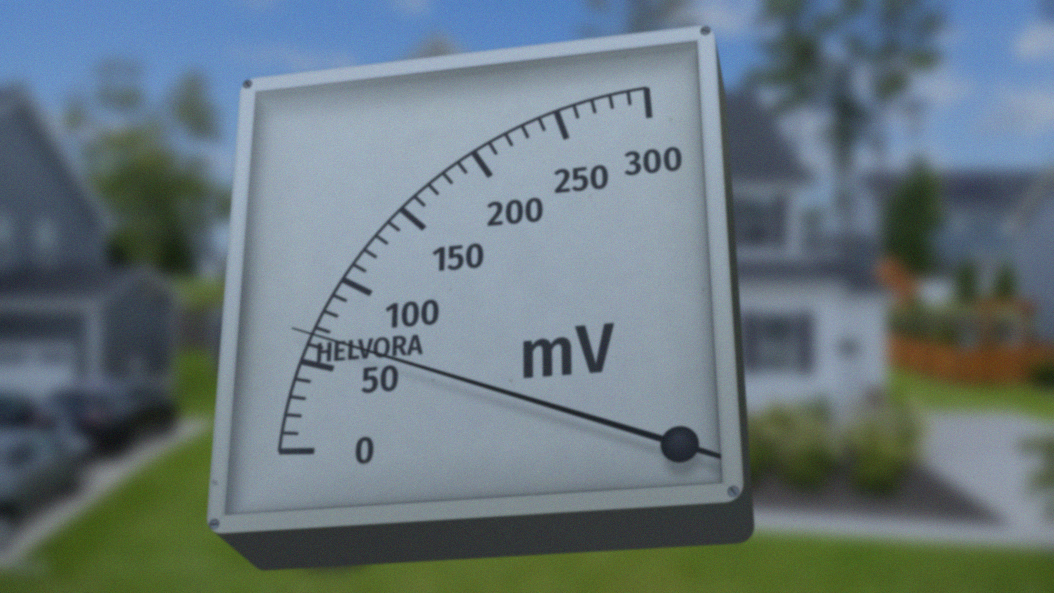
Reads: mV 65
